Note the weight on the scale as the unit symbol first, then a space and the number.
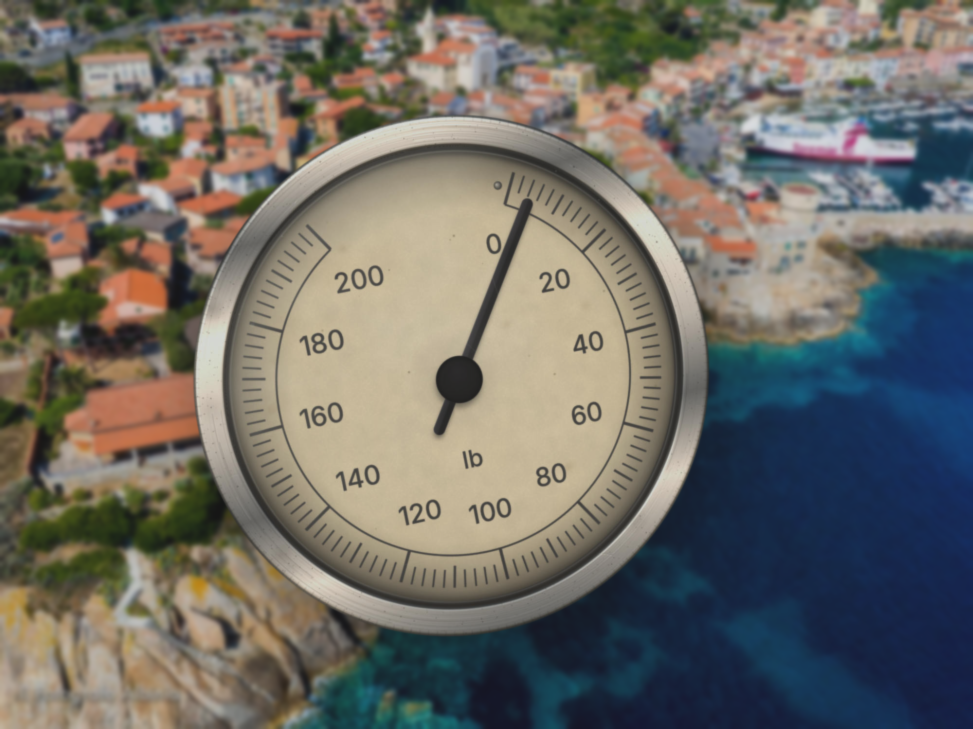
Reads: lb 4
